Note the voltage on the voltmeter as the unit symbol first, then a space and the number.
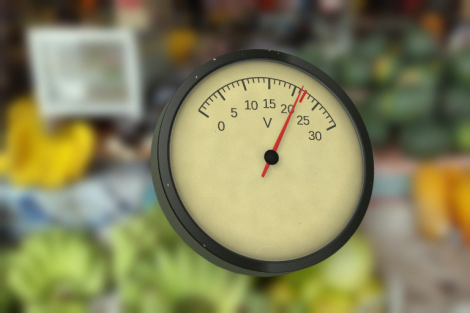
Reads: V 21
